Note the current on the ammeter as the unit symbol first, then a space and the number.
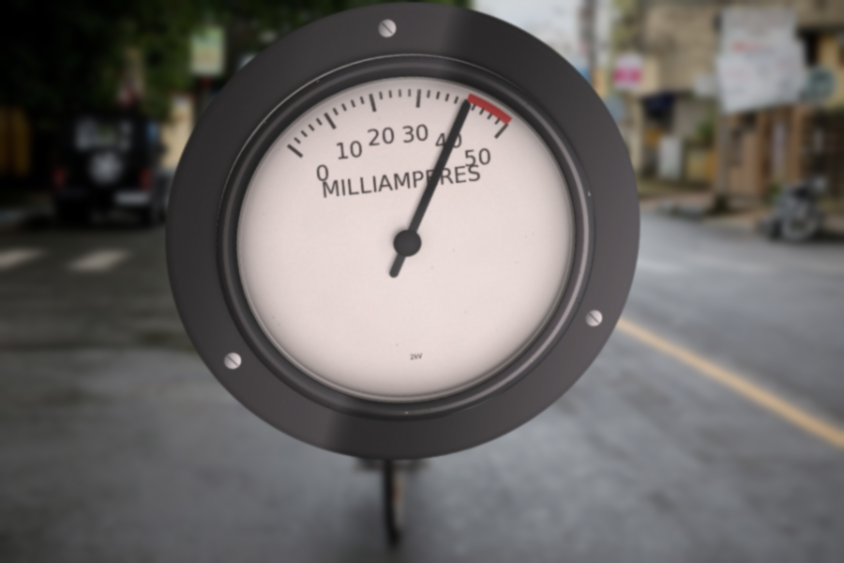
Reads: mA 40
